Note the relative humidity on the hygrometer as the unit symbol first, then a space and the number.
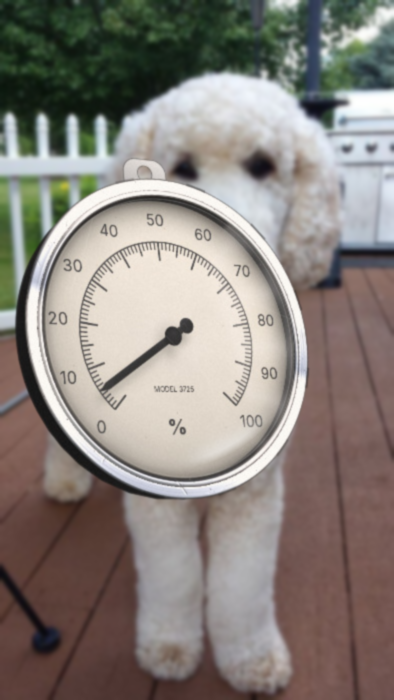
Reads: % 5
